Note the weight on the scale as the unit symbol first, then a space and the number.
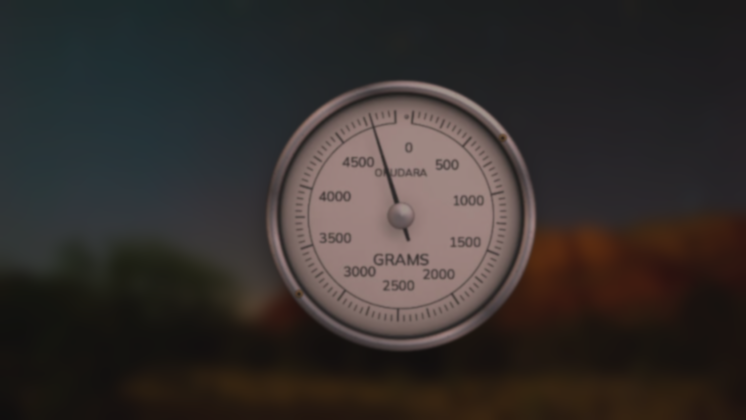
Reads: g 4800
